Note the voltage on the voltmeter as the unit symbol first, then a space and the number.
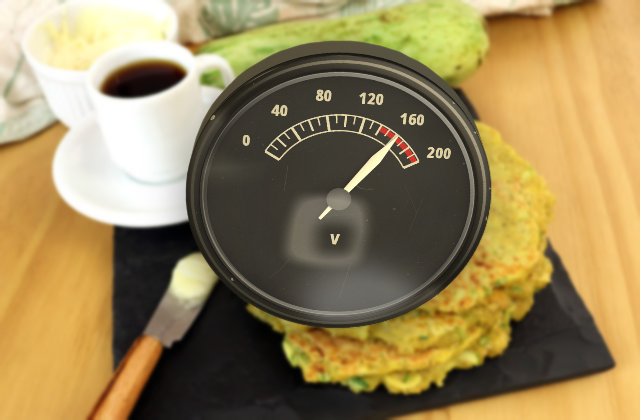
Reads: V 160
